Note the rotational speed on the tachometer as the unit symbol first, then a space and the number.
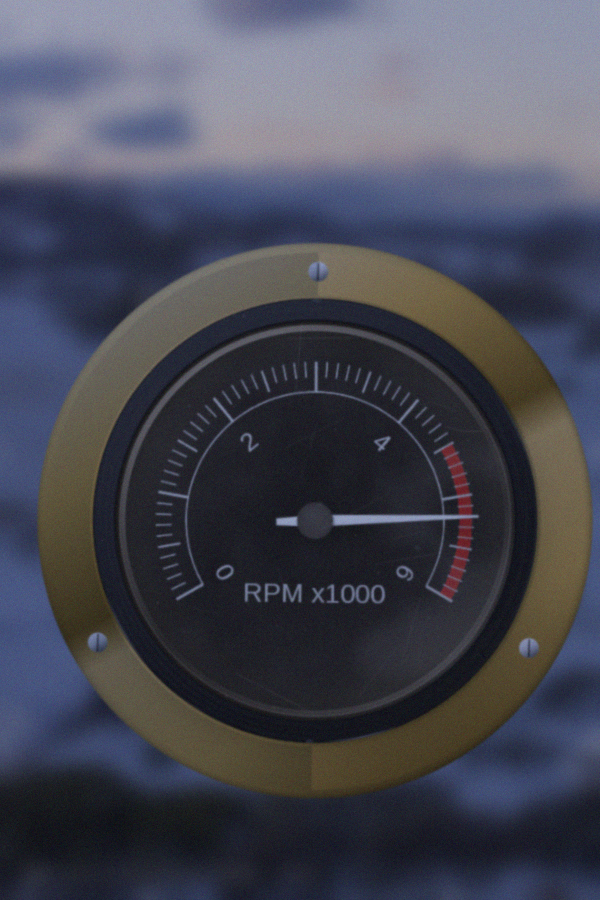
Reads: rpm 5200
